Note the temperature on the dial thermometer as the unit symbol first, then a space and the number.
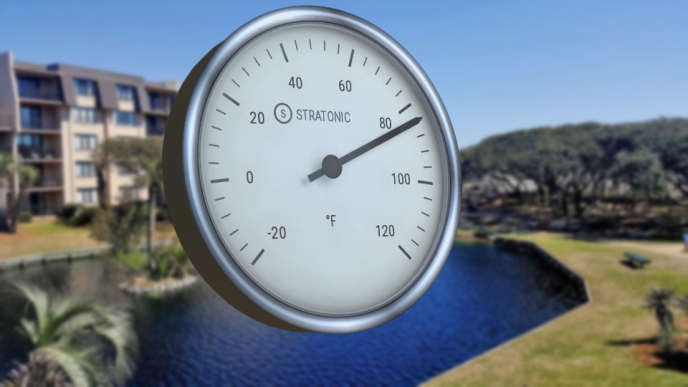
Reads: °F 84
